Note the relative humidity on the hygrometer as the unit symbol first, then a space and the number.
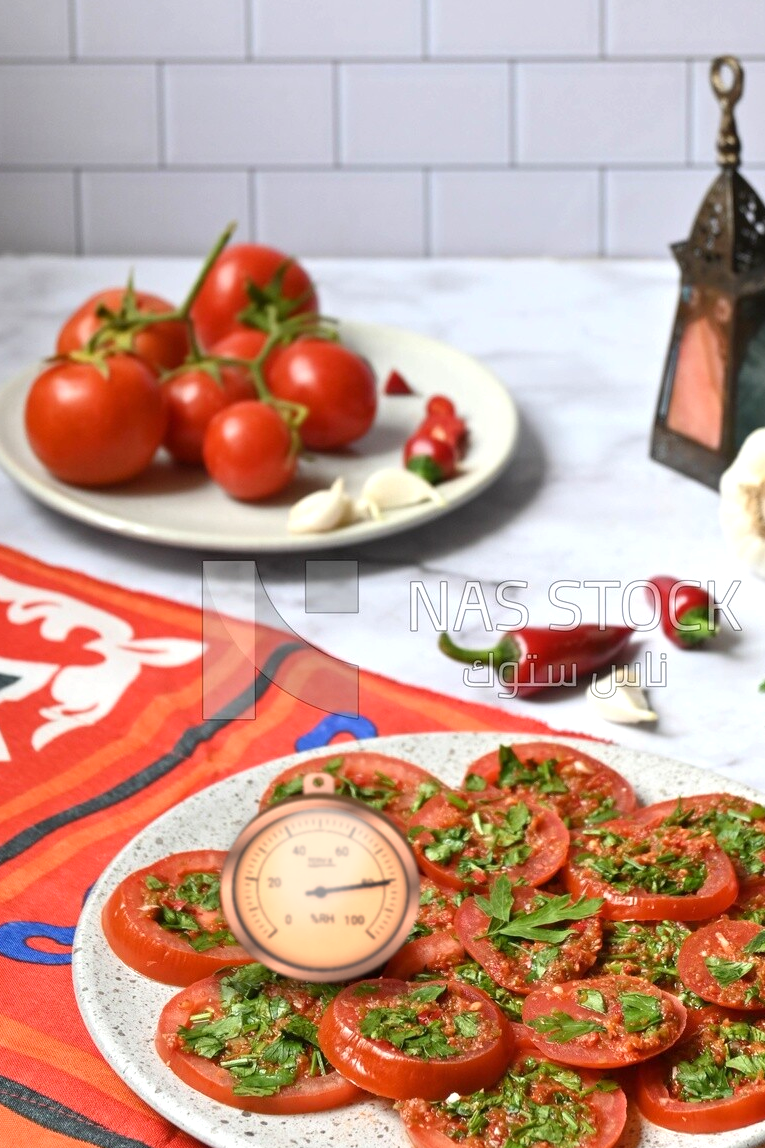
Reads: % 80
